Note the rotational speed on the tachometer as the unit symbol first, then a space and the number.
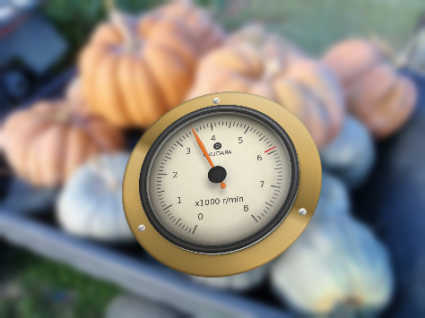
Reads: rpm 3500
